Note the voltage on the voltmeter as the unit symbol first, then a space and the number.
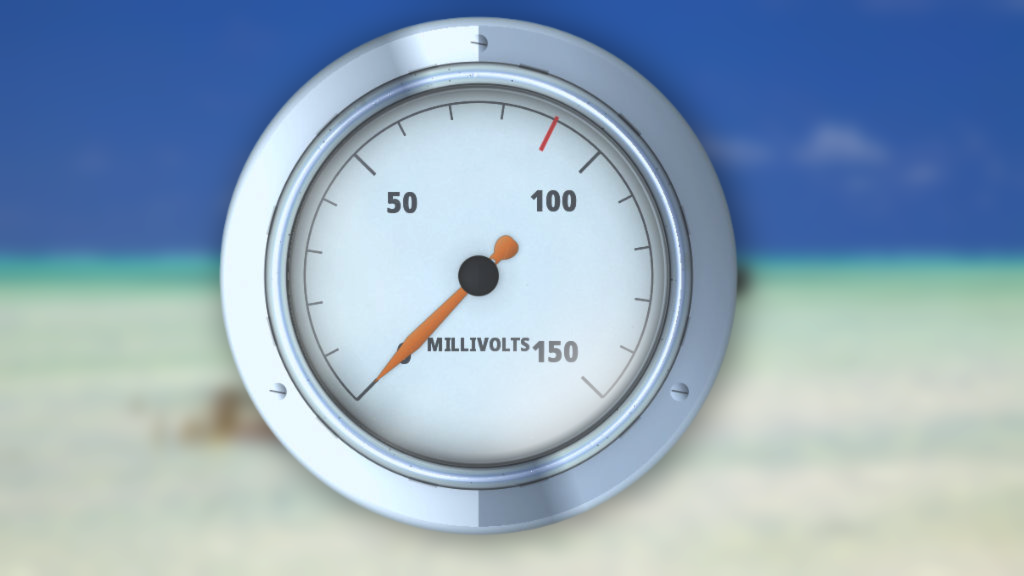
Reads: mV 0
